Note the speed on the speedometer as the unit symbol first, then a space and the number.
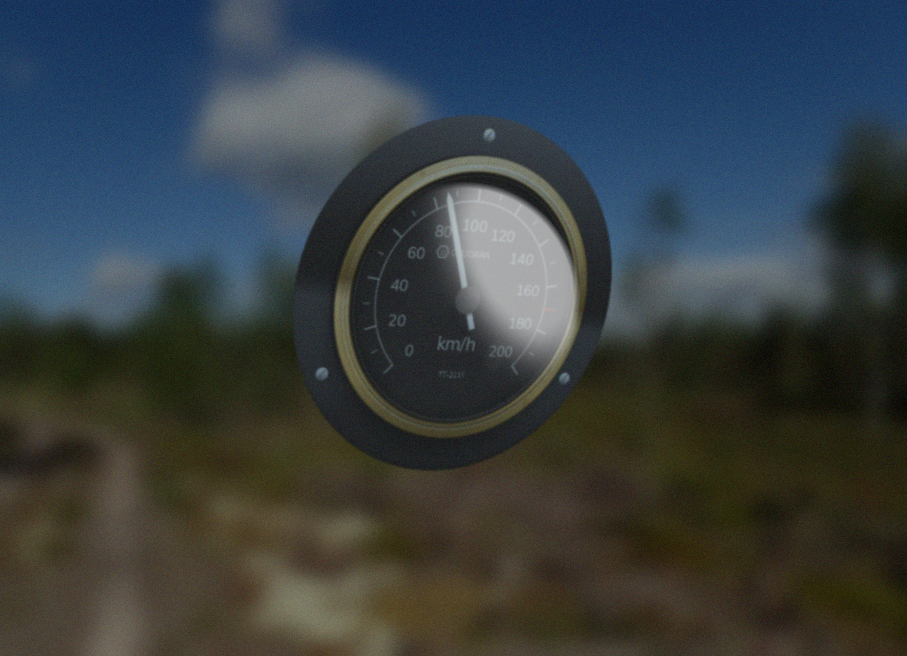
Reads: km/h 85
